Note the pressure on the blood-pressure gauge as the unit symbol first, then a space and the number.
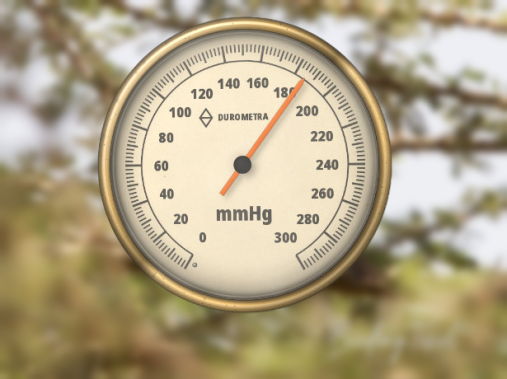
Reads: mmHg 186
